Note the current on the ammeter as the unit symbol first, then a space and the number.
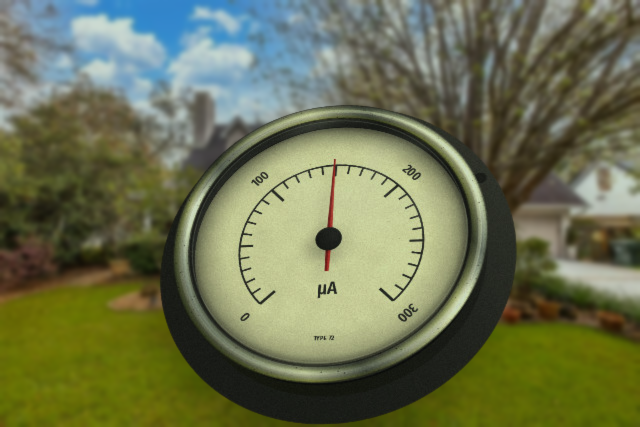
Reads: µA 150
